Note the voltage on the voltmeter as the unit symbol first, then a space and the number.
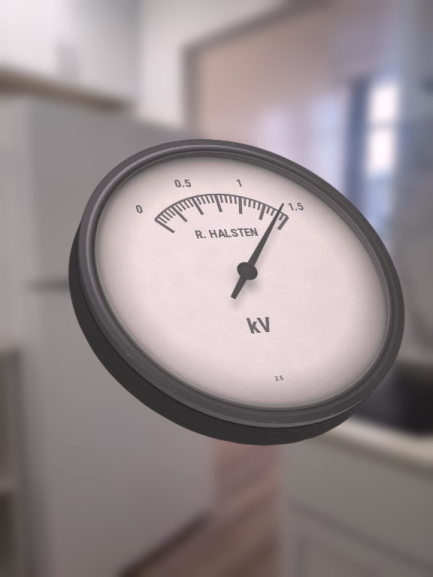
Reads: kV 1.4
